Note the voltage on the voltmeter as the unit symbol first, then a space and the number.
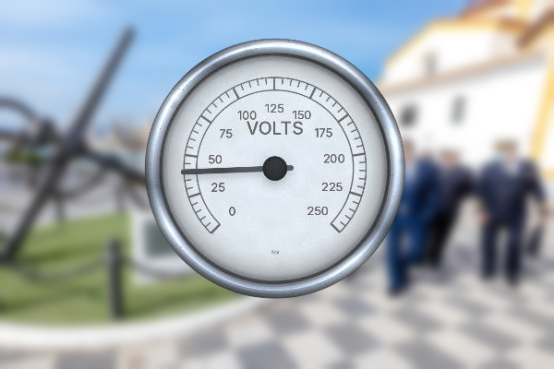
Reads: V 40
